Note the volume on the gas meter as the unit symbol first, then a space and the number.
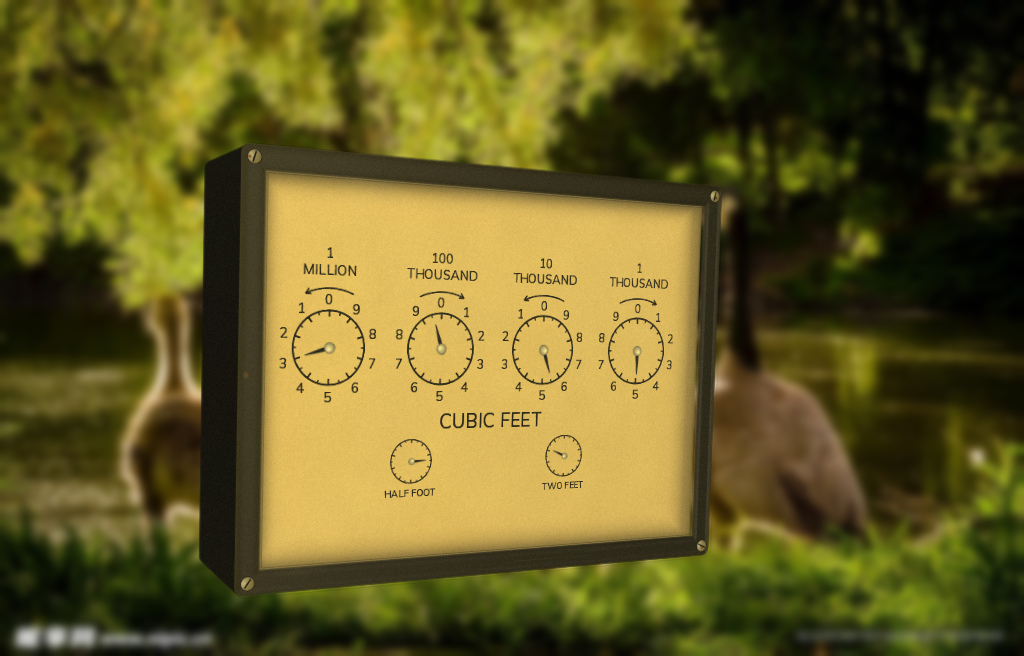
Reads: ft³ 295500
